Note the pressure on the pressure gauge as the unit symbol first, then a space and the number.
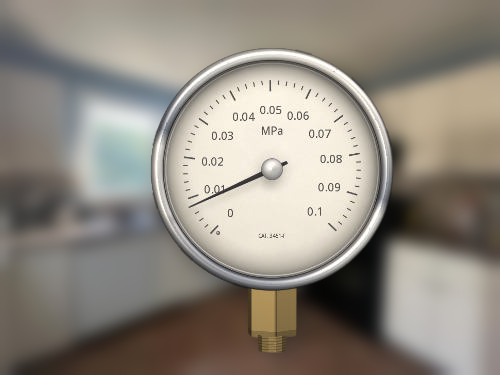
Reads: MPa 0.008
